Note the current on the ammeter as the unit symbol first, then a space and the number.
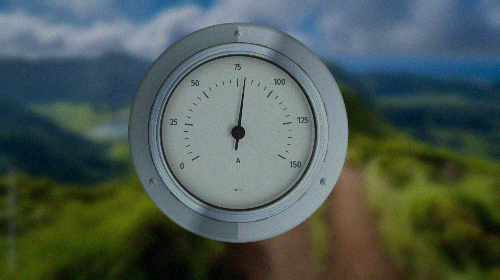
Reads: A 80
